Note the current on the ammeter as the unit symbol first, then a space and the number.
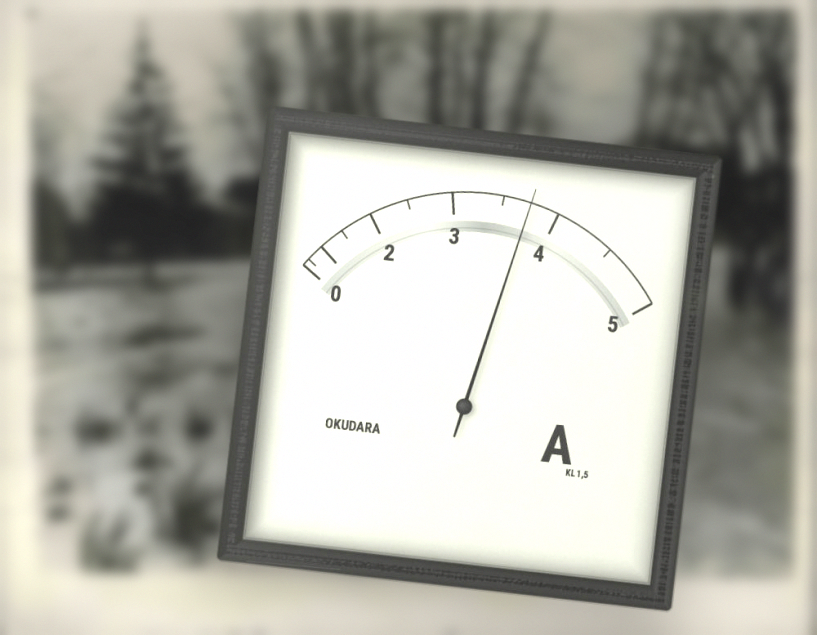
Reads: A 3.75
